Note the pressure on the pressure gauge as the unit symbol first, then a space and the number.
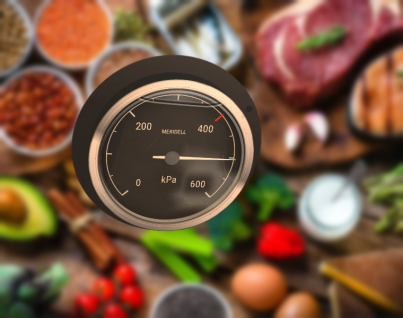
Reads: kPa 500
